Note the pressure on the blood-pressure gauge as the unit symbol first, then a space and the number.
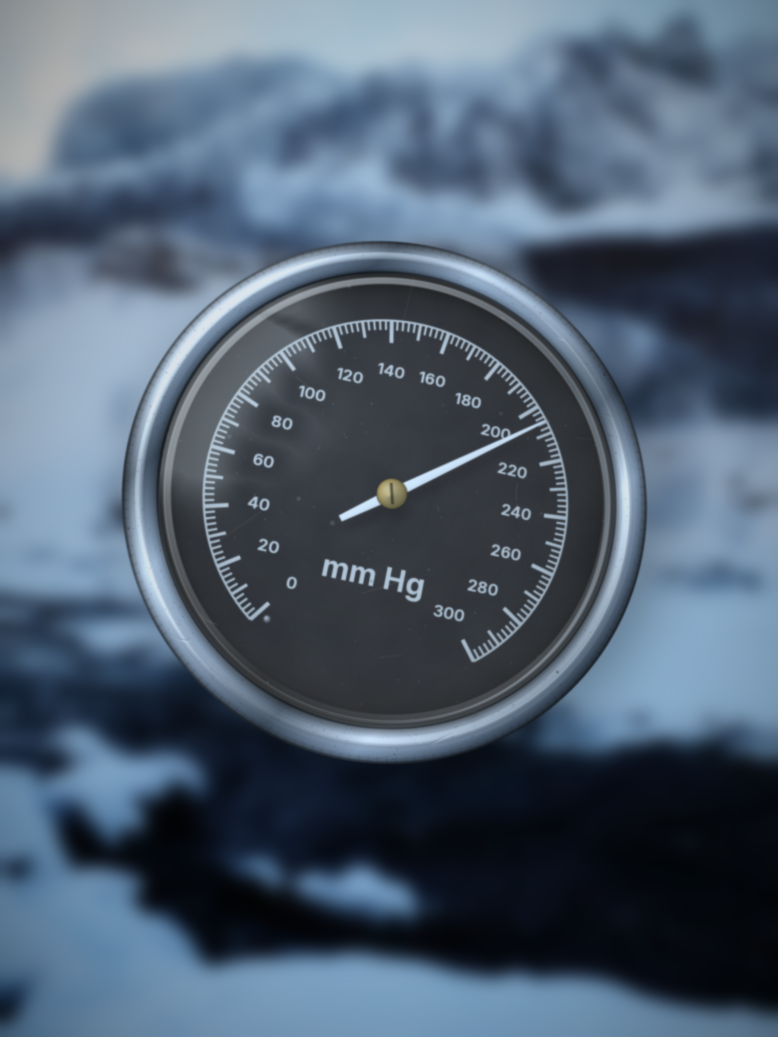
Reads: mmHg 206
